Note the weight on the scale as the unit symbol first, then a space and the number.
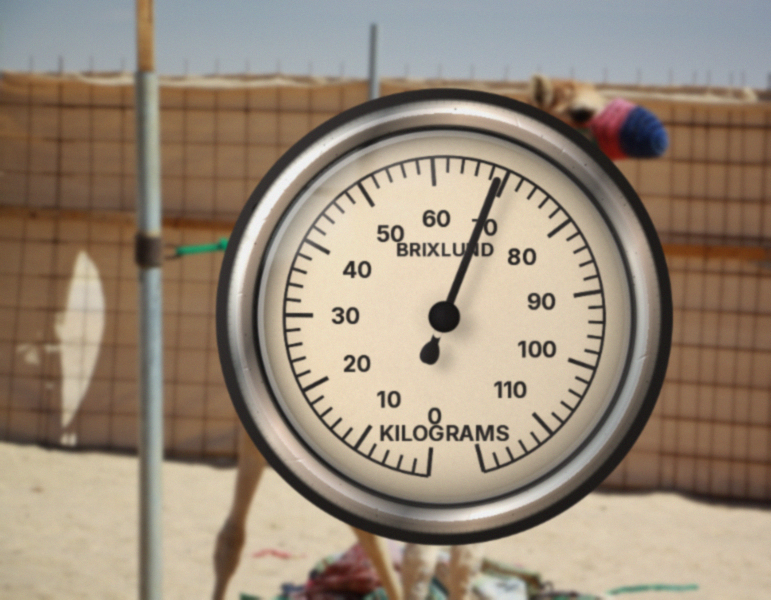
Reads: kg 69
